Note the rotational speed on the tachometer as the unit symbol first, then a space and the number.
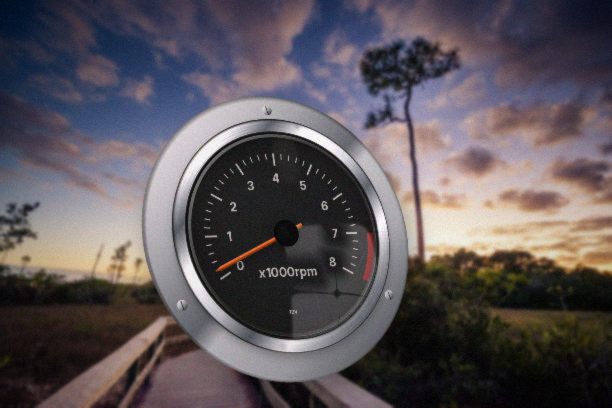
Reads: rpm 200
